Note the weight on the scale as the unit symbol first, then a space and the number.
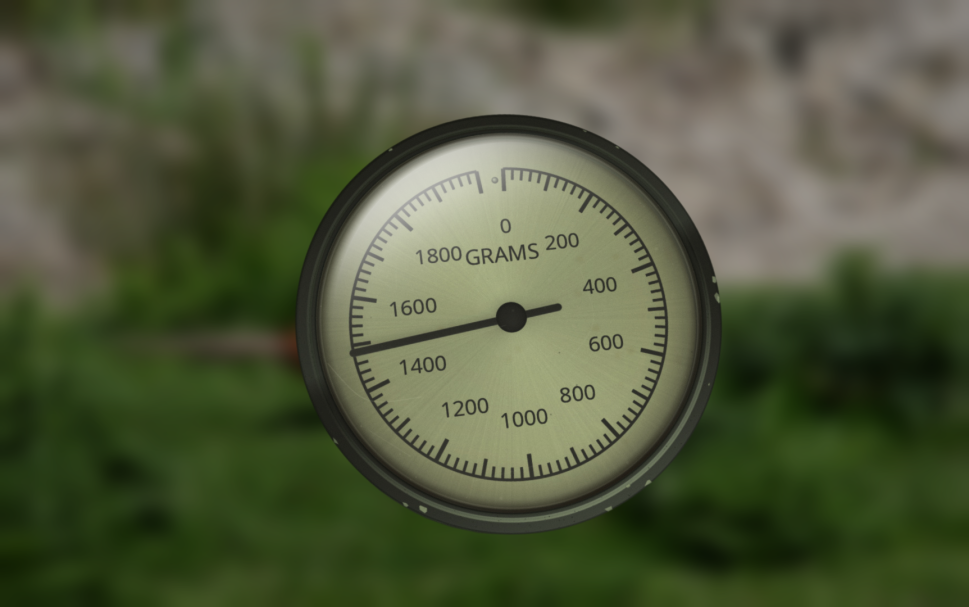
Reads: g 1480
